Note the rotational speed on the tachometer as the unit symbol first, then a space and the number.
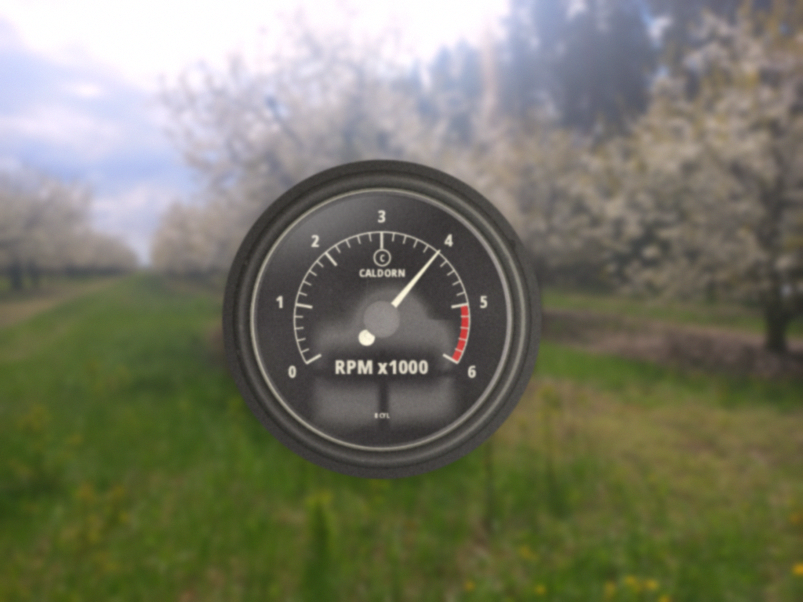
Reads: rpm 4000
